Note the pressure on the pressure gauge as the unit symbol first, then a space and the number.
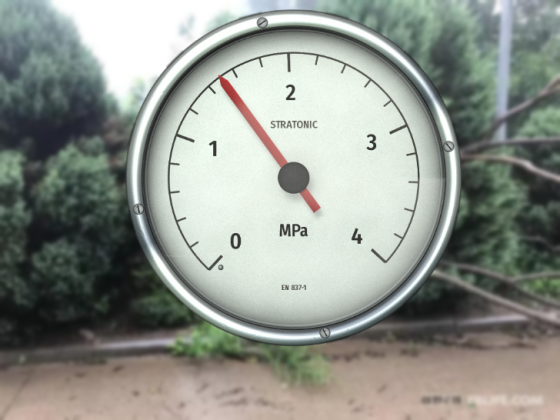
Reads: MPa 1.5
